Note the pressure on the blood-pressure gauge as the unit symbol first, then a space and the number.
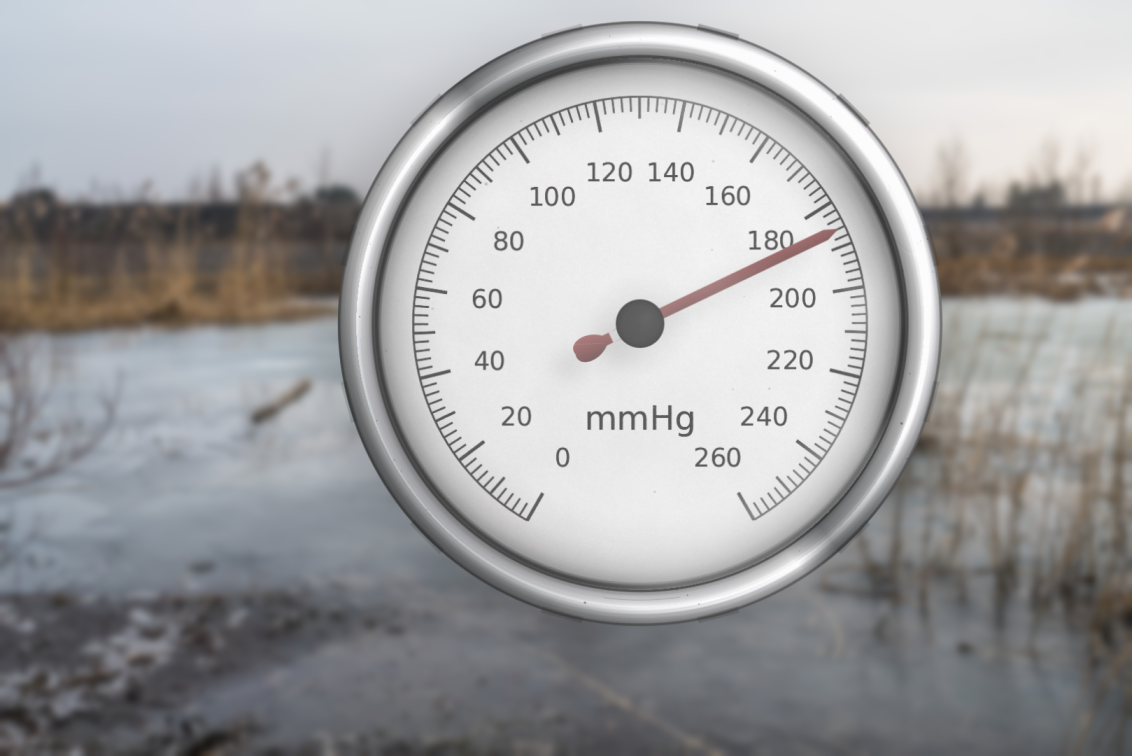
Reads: mmHg 186
